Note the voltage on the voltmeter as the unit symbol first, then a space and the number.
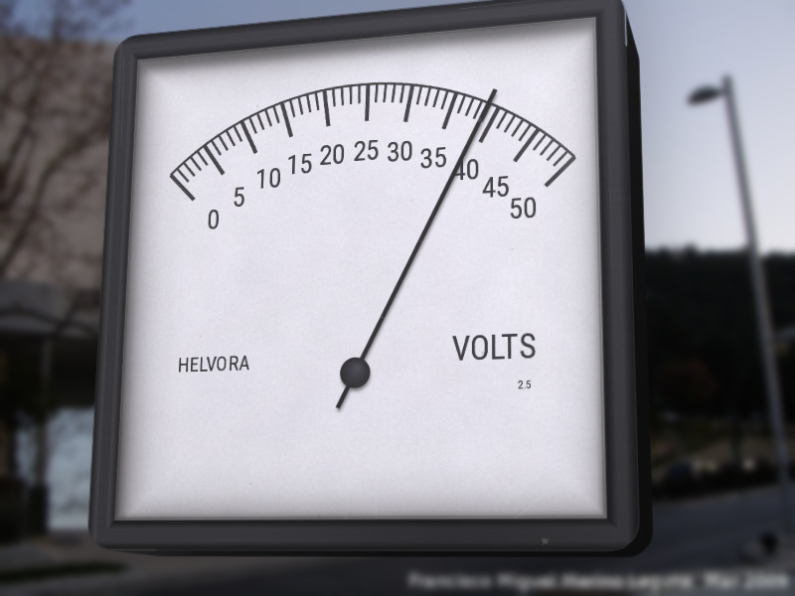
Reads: V 39
